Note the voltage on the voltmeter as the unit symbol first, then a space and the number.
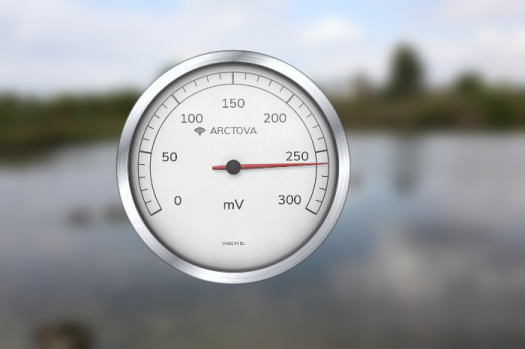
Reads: mV 260
